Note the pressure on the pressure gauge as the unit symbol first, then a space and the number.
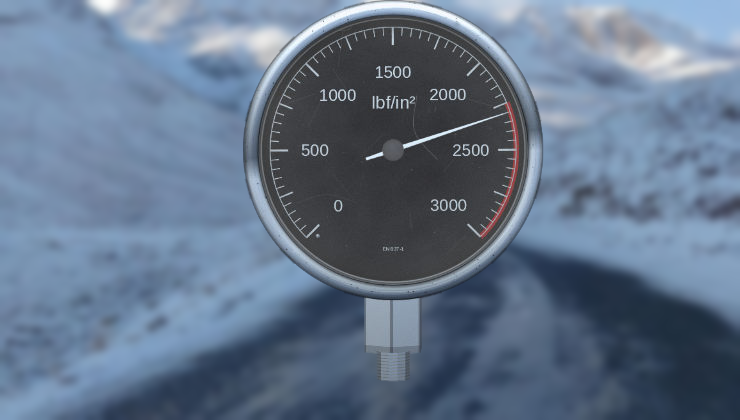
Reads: psi 2300
